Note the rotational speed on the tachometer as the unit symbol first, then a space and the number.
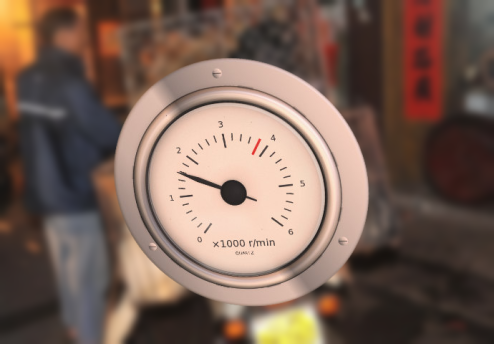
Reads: rpm 1600
